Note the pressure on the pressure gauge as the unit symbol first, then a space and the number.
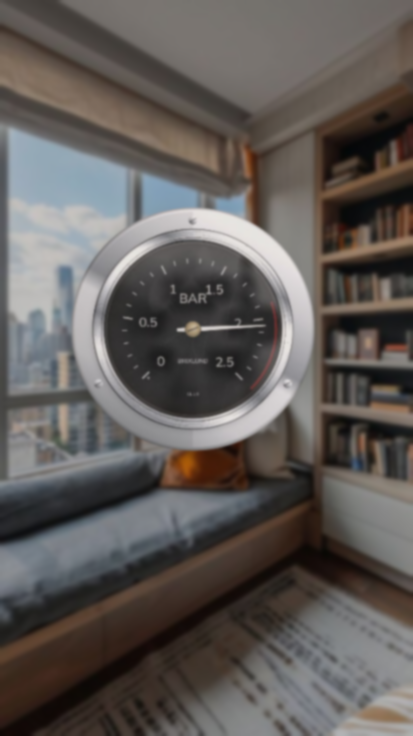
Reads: bar 2.05
